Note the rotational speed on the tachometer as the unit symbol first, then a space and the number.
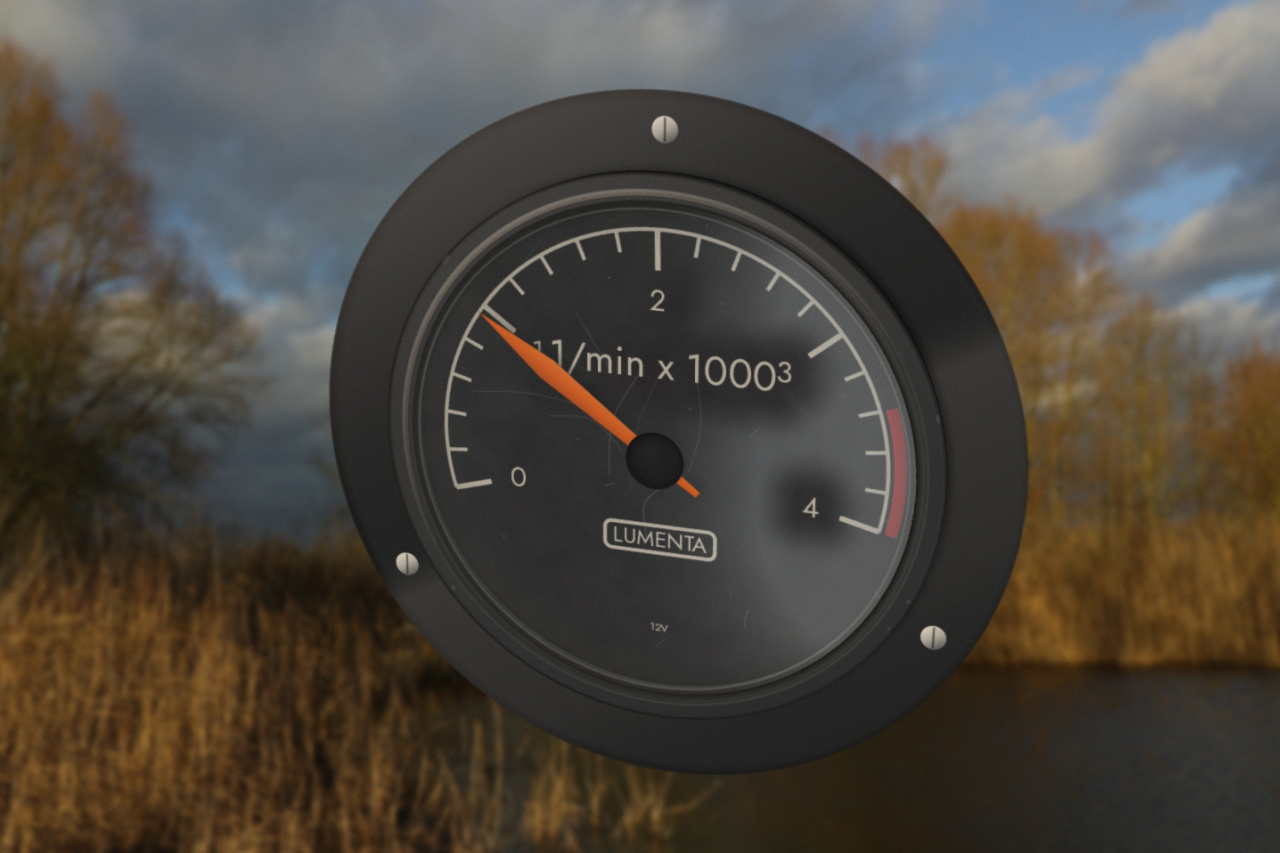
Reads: rpm 1000
